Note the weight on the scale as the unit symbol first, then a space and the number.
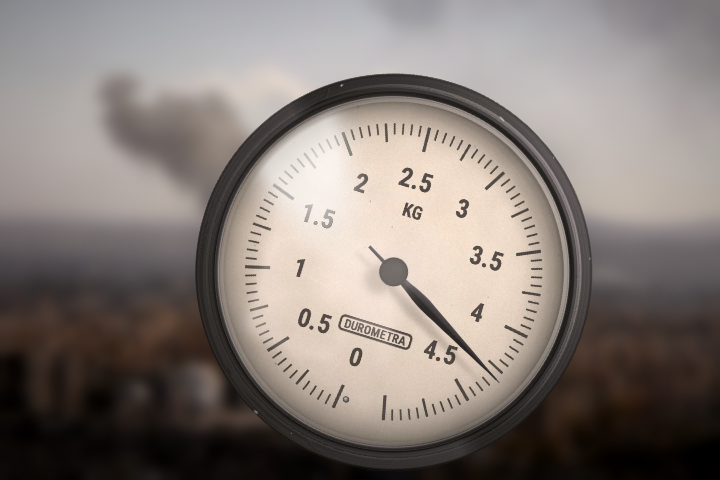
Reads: kg 4.3
